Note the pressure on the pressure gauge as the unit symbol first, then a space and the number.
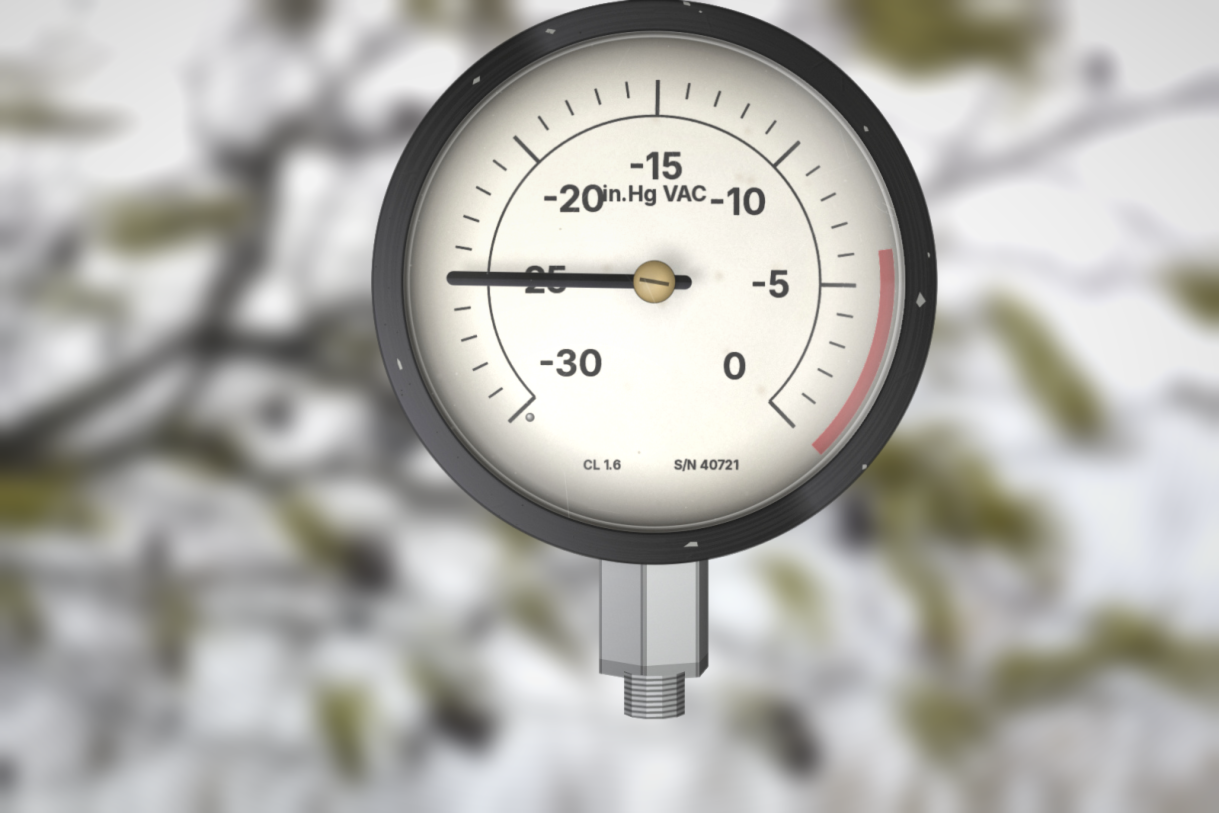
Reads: inHg -25
